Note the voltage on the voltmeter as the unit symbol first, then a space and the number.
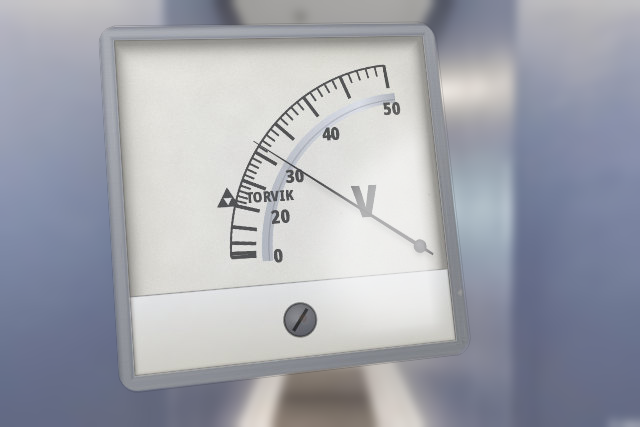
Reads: V 31
